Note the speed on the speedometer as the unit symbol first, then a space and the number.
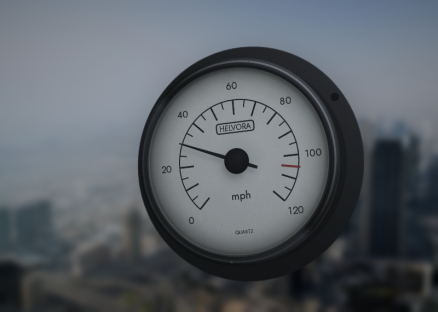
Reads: mph 30
